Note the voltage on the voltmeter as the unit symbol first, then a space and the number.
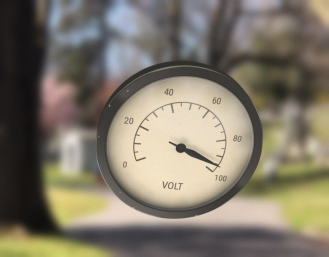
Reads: V 95
